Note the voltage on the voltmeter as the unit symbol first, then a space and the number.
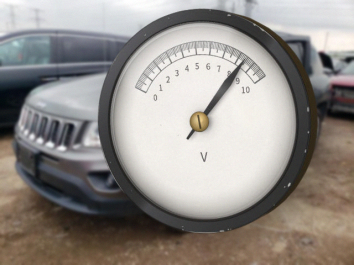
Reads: V 8.5
